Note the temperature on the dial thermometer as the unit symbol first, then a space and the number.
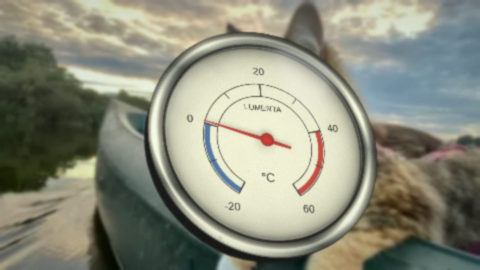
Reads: °C 0
